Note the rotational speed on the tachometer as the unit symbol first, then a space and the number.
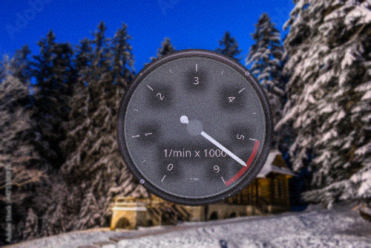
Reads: rpm 5500
